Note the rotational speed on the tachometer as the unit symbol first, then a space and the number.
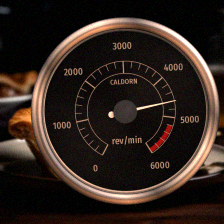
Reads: rpm 4600
